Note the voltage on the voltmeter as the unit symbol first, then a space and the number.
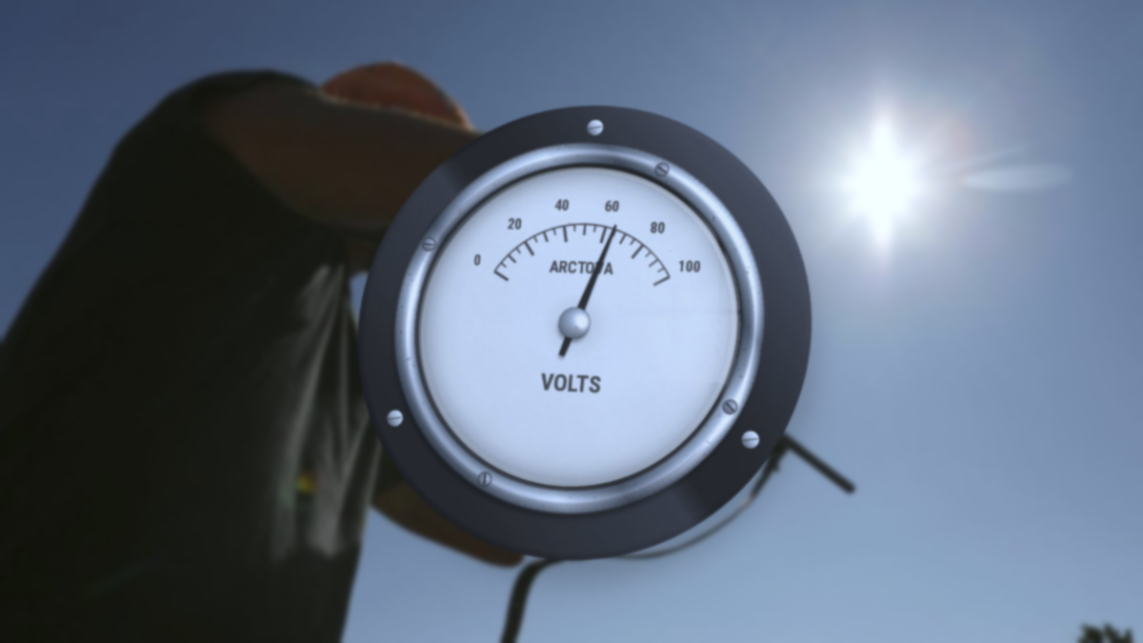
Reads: V 65
